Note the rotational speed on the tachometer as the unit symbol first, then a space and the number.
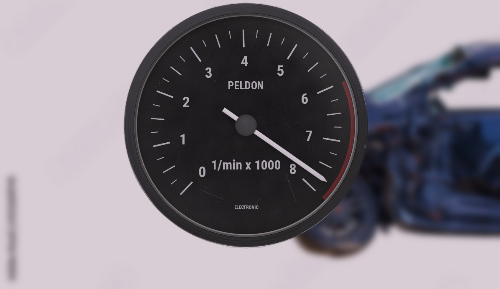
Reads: rpm 7750
